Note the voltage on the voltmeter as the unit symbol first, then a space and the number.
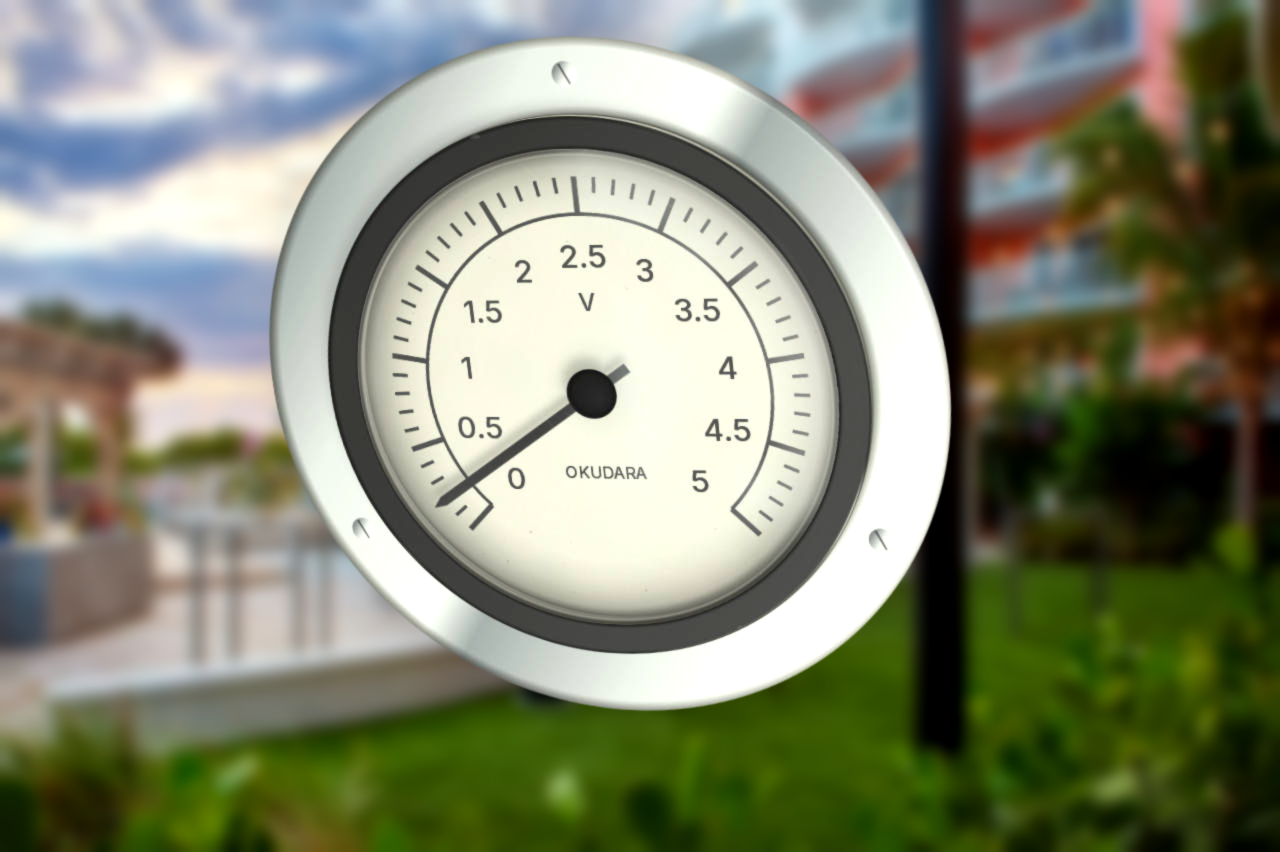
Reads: V 0.2
